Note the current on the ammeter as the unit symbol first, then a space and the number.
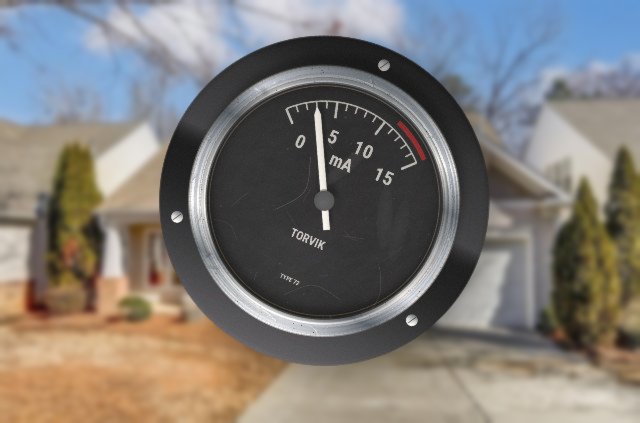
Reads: mA 3
